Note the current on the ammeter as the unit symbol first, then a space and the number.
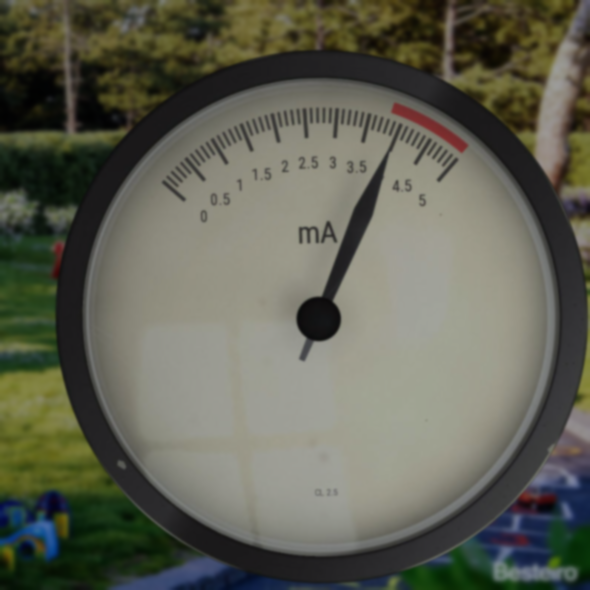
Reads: mA 4
